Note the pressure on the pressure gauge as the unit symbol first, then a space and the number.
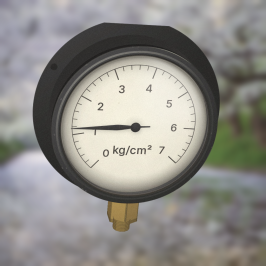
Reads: kg/cm² 1.2
